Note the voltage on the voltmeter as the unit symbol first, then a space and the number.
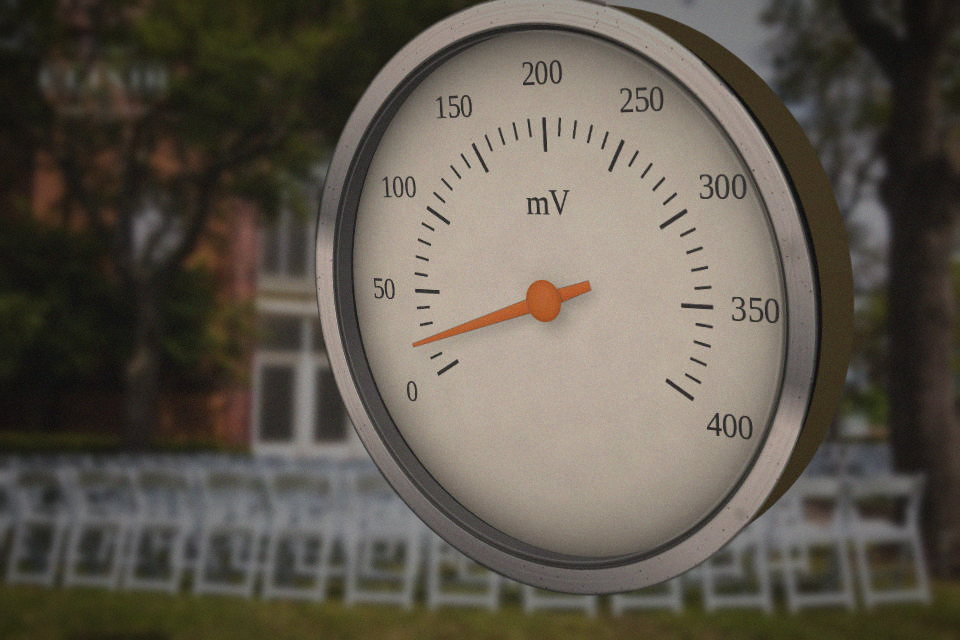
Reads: mV 20
